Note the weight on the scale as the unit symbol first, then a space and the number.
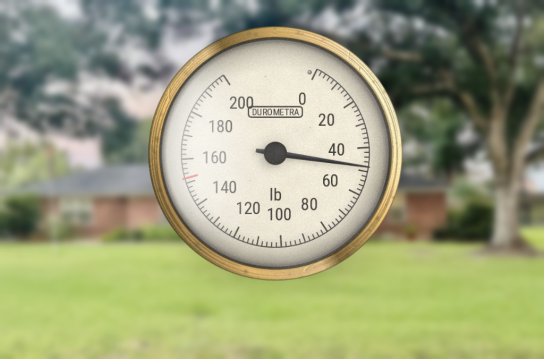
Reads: lb 48
